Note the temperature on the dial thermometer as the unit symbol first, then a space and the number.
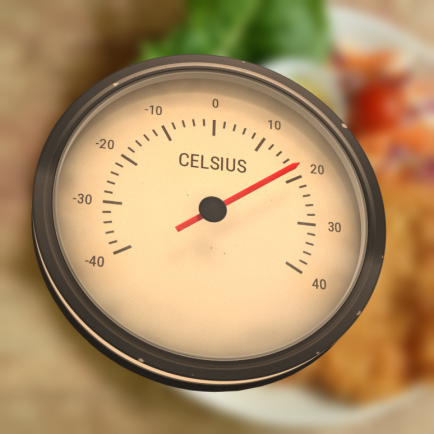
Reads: °C 18
